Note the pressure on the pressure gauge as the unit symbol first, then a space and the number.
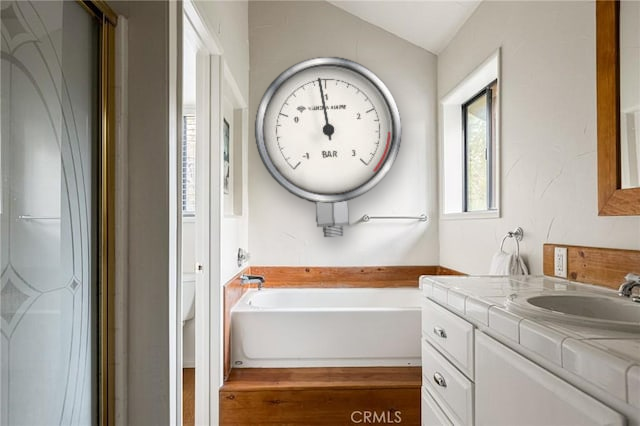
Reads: bar 0.9
